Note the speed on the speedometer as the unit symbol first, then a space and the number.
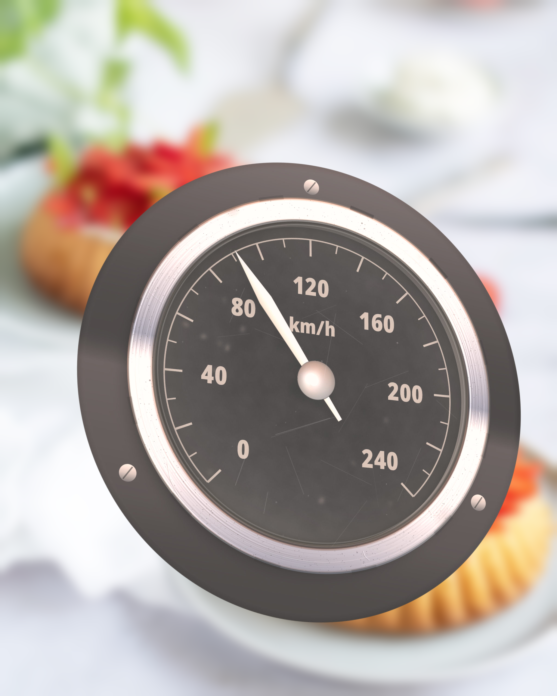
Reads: km/h 90
